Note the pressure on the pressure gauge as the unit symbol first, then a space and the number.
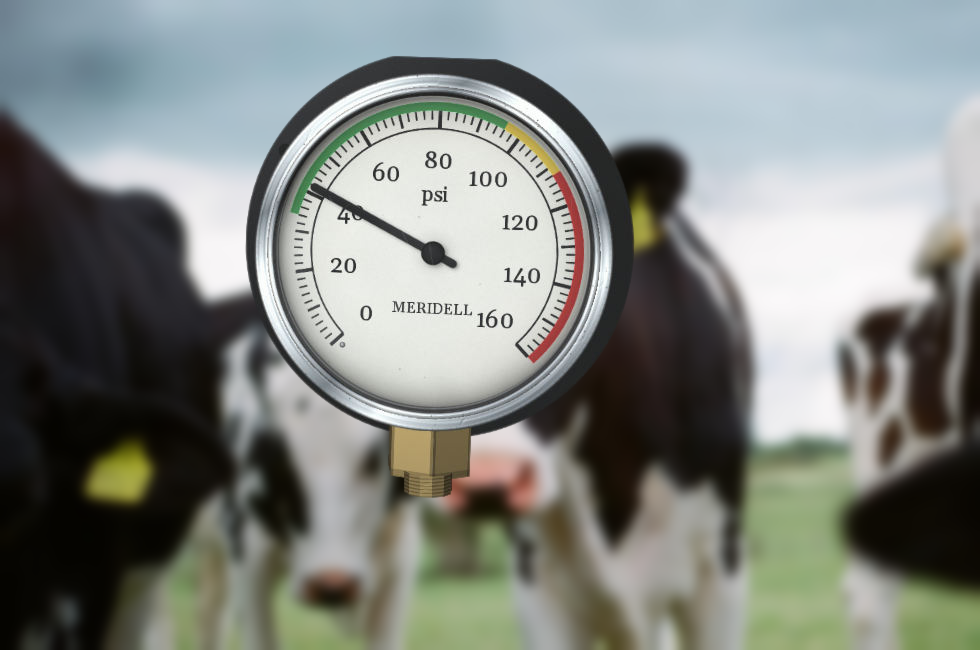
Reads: psi 42
